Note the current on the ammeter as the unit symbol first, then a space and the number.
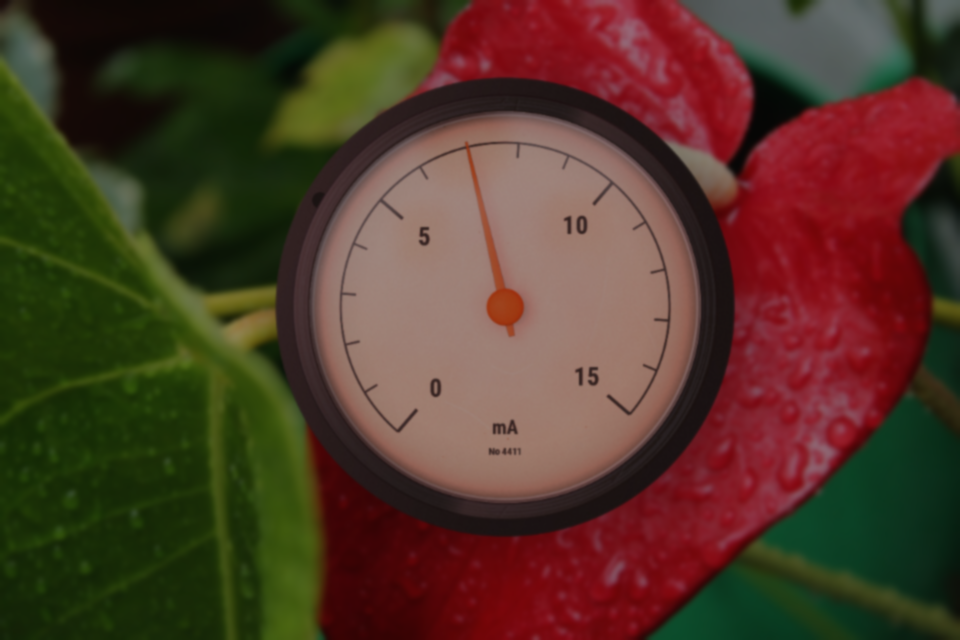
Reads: mA 7
